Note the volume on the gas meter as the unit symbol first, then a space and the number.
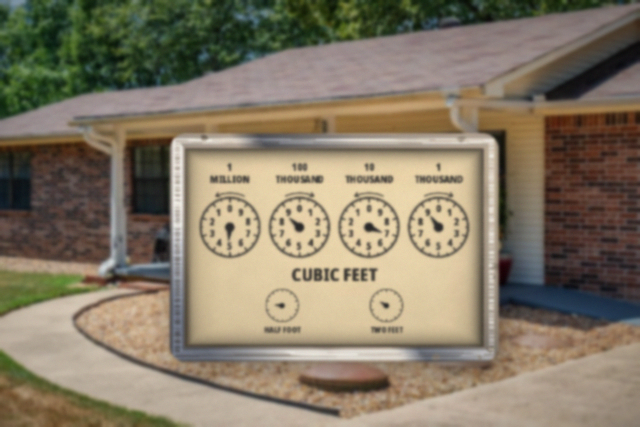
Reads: ft³ 486900
